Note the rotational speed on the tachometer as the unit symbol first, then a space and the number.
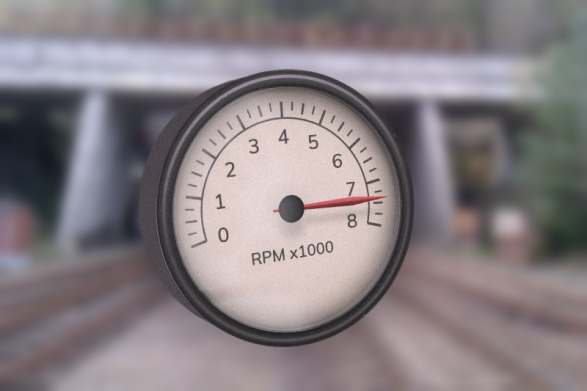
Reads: rpm 7375
